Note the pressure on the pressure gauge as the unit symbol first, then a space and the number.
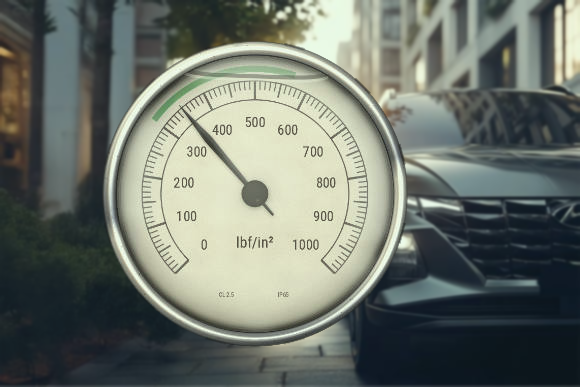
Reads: psi 350
